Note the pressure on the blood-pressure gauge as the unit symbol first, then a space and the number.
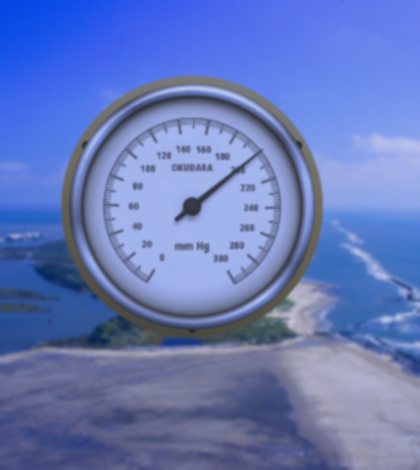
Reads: mmHg 200
